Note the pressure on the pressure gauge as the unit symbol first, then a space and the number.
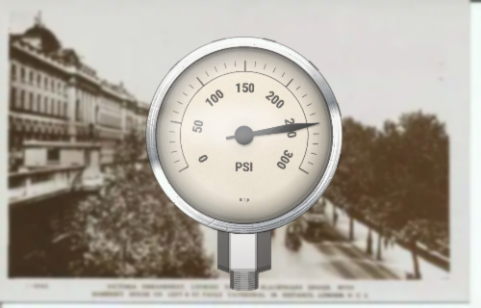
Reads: psi 250
